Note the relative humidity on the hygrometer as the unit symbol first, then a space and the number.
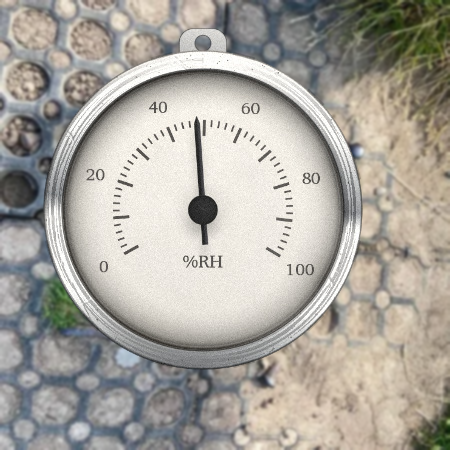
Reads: % 48
